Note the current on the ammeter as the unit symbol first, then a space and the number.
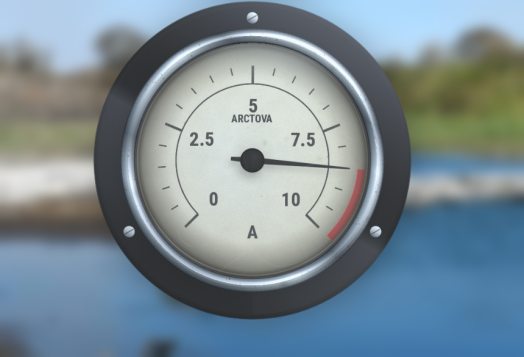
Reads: A 8.5
